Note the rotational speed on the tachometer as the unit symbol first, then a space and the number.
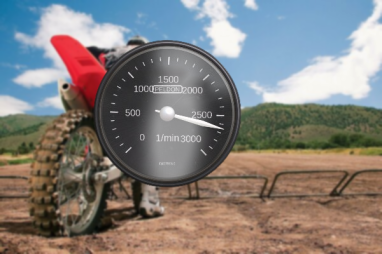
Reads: rpm 2650
